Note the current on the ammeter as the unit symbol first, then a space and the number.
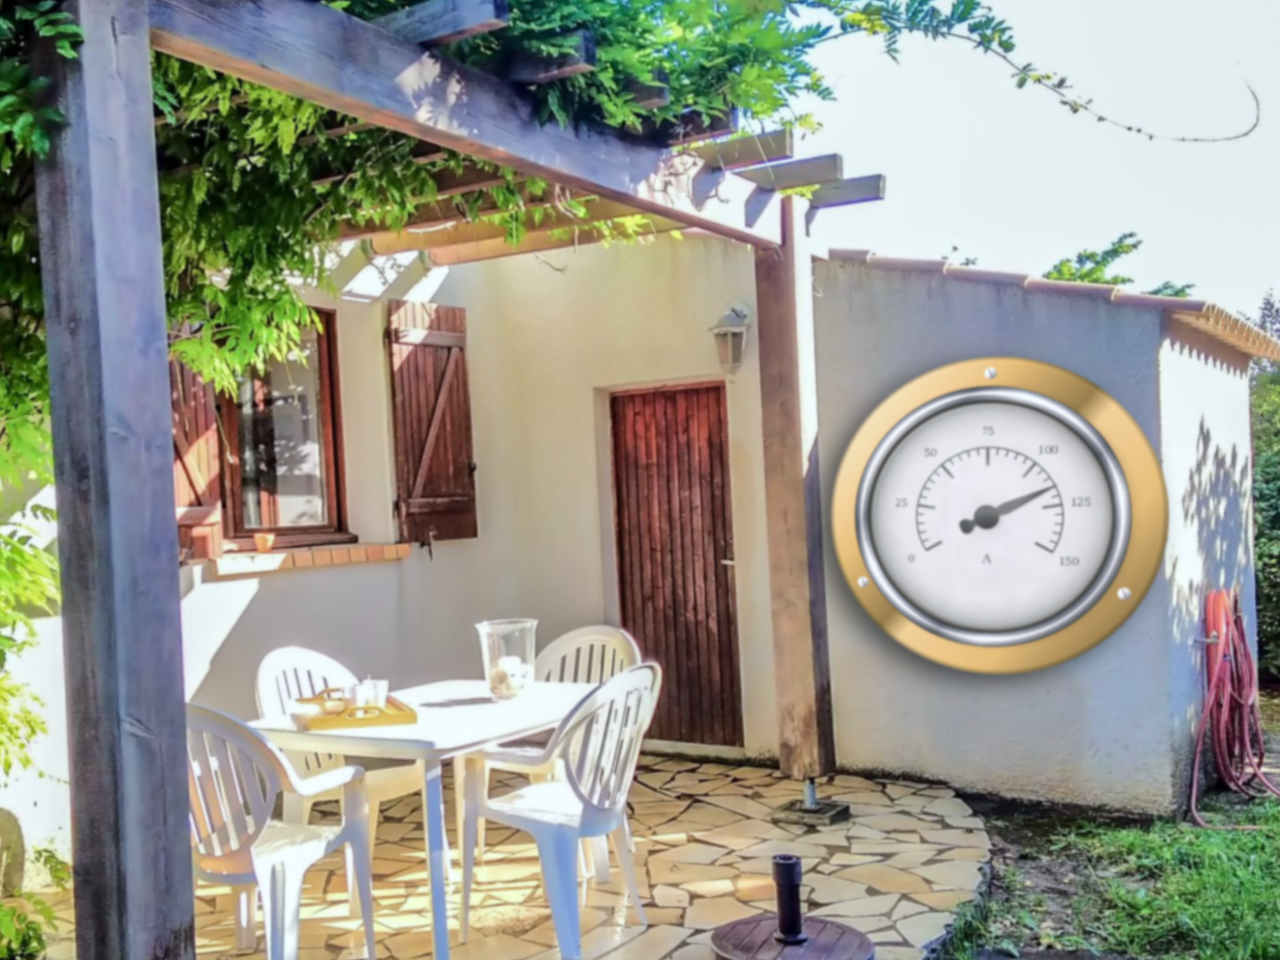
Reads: A 115
